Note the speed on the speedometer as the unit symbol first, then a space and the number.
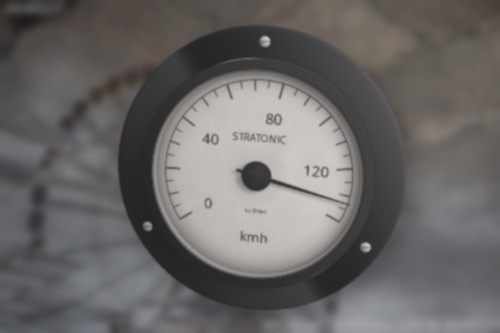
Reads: km/h 132.5
